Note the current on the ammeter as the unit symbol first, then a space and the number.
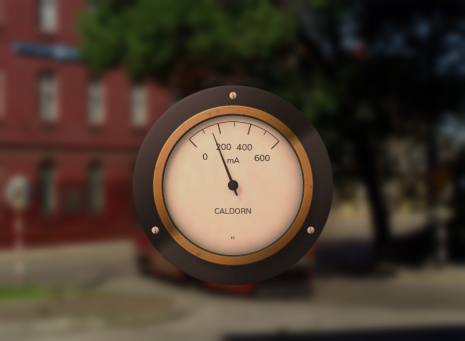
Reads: mA 150
